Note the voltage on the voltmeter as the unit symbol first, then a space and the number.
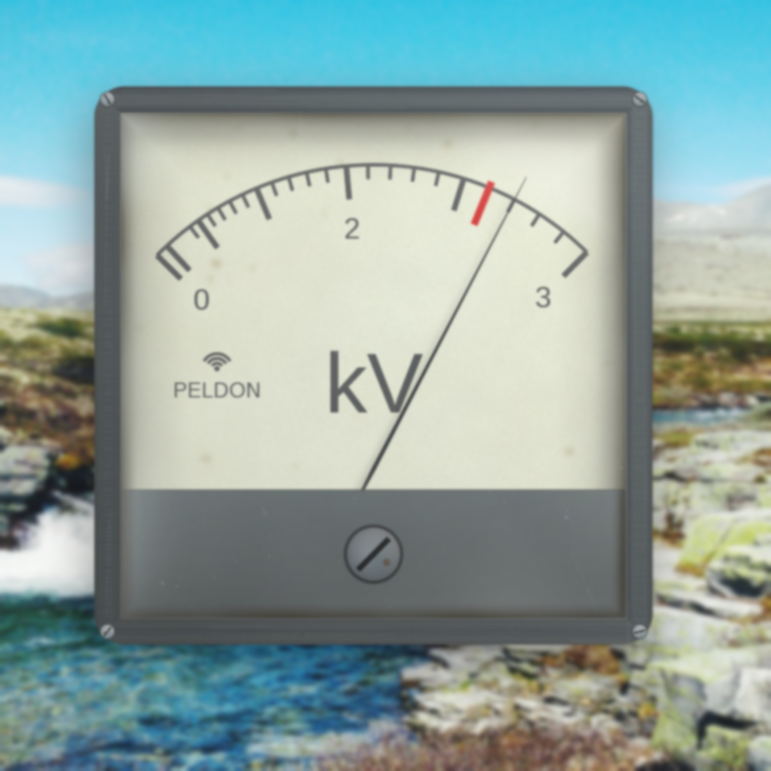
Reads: kV 2.7
